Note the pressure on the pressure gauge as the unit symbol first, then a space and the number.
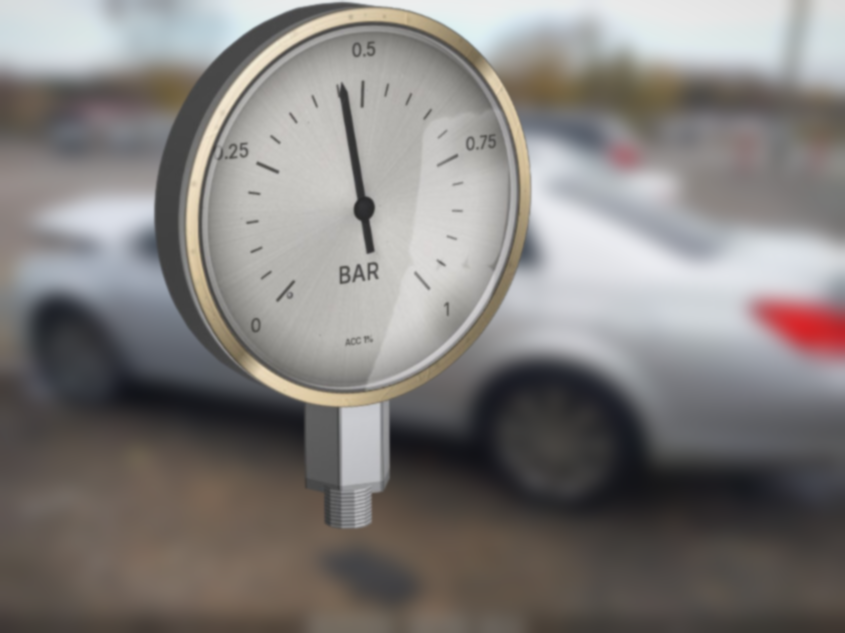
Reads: bar 0.45
